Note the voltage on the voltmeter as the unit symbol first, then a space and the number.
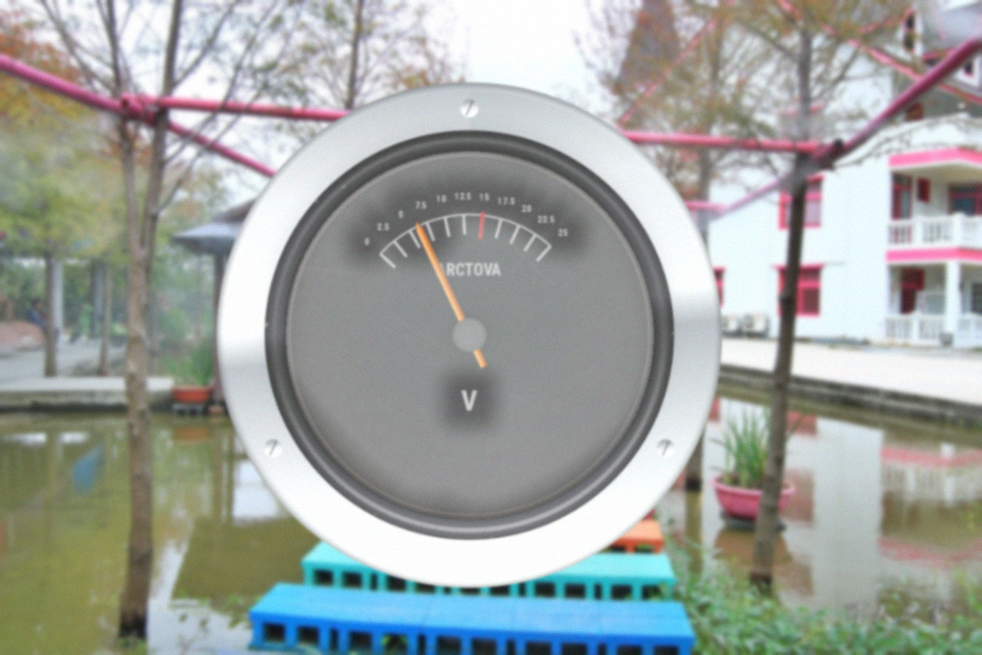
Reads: V 6.25
